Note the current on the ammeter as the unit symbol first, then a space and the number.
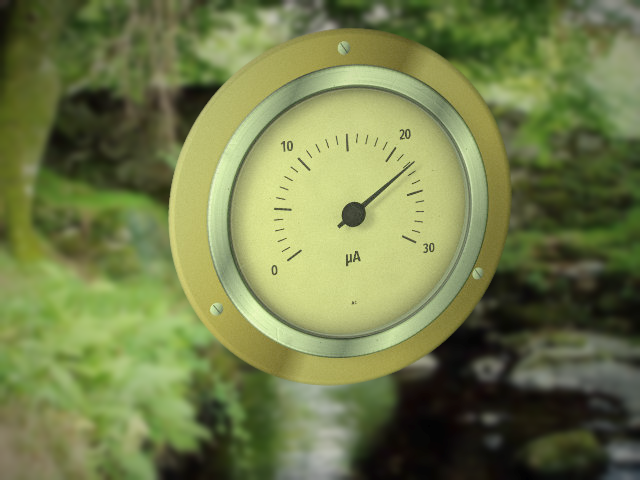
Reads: µA 22
